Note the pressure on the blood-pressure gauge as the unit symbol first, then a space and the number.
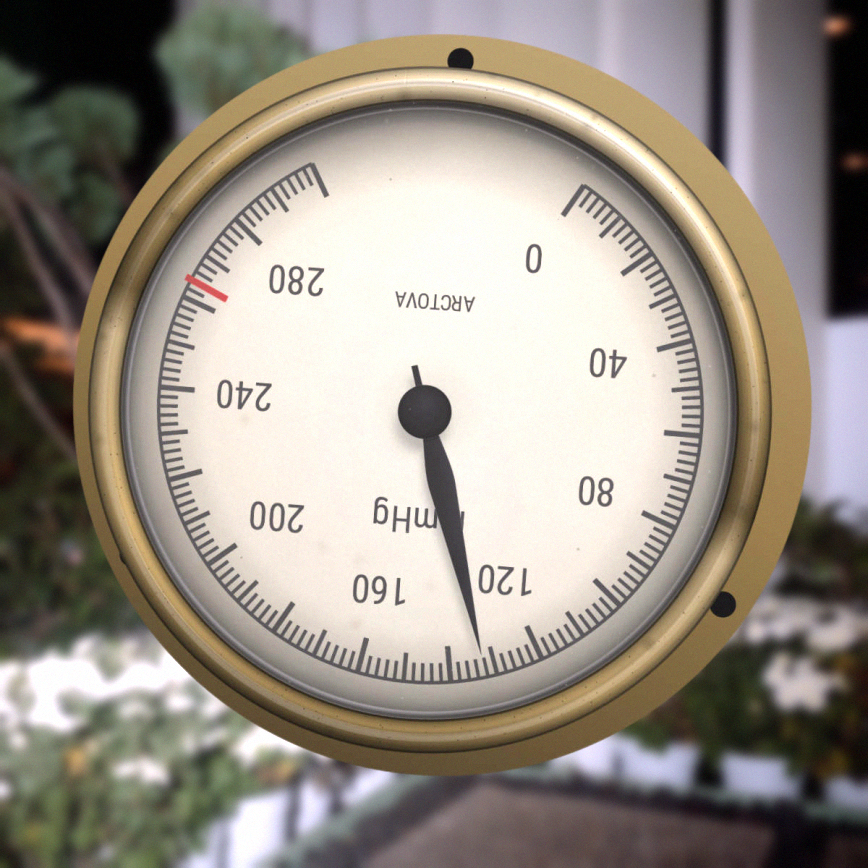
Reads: mmHg 132
